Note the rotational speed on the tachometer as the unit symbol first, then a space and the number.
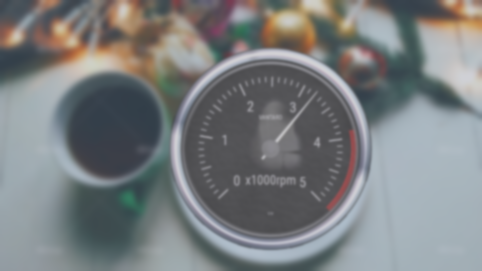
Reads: rpm 3200
